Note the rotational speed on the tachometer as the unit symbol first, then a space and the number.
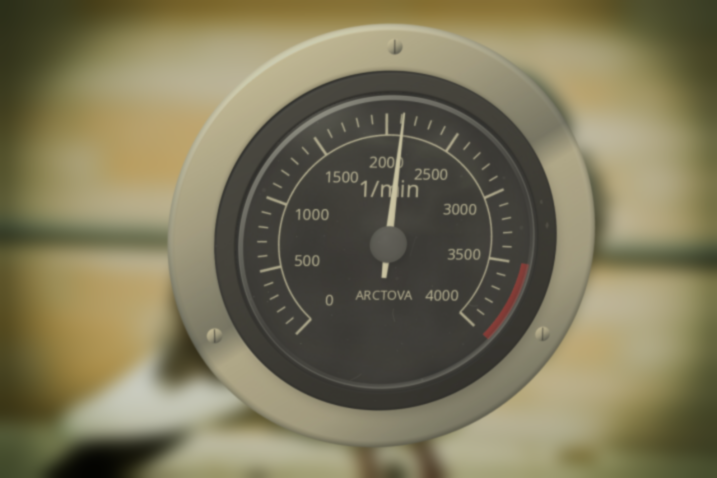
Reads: rpm 2100
